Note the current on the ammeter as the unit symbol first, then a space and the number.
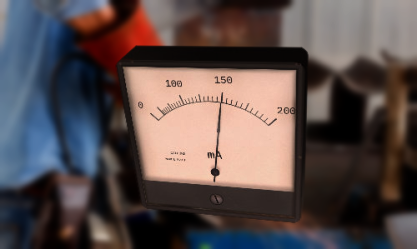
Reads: mA 150
